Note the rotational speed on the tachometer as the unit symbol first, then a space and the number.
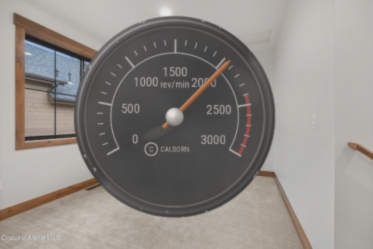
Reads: rpm 2050
